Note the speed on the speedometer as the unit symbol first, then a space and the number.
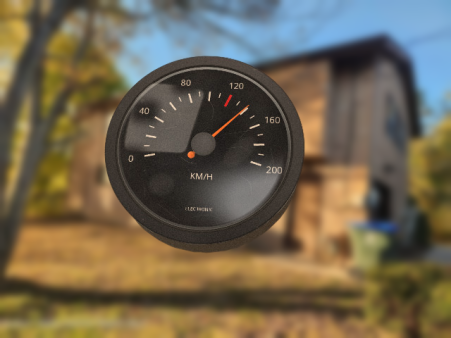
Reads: km/h 140
